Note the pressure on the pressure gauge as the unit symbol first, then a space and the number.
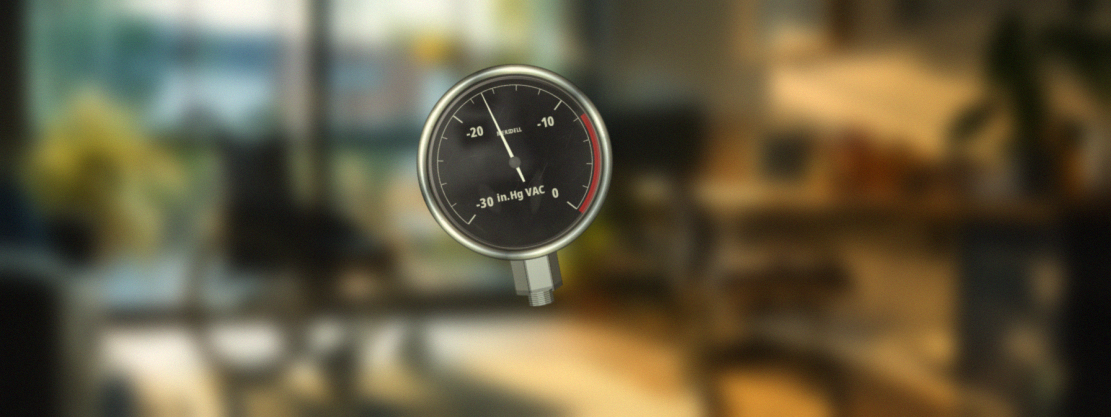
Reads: inHg -17
